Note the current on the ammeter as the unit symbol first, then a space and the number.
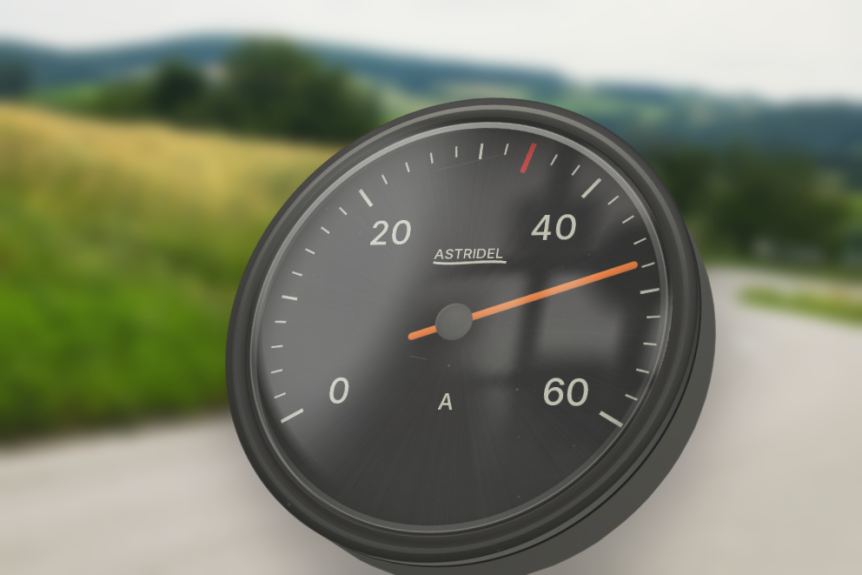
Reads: A 48
